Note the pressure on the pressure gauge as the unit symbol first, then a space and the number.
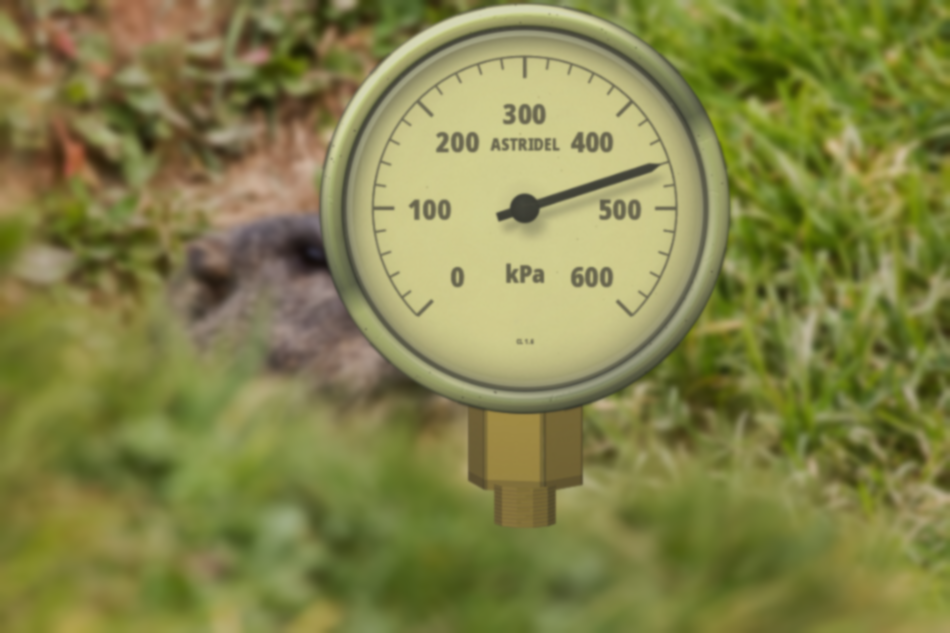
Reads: kPa 460
